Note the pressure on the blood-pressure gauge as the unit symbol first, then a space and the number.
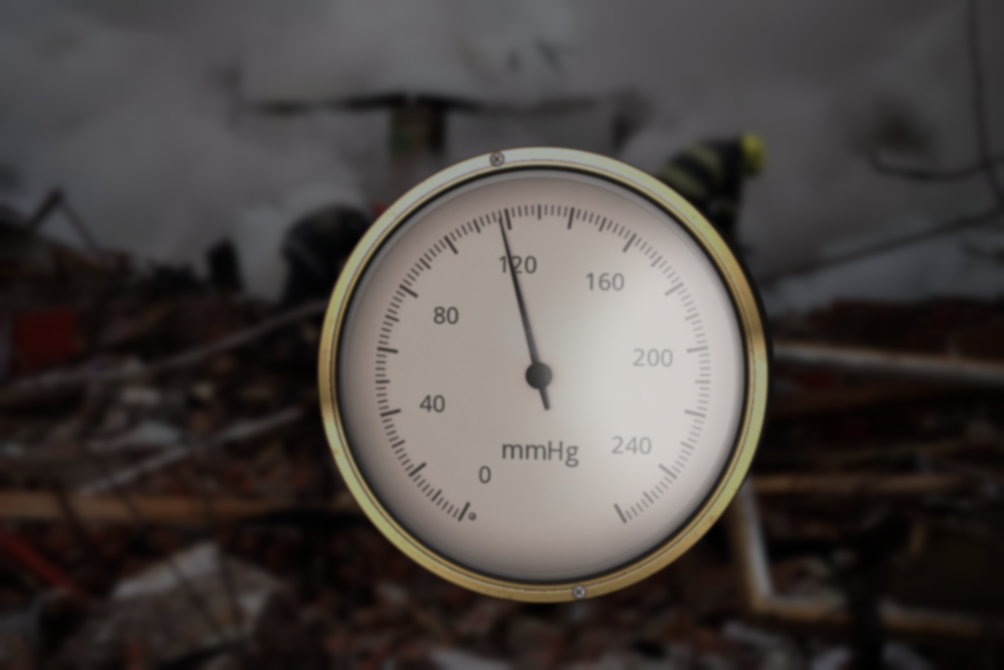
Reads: mmHg 118
